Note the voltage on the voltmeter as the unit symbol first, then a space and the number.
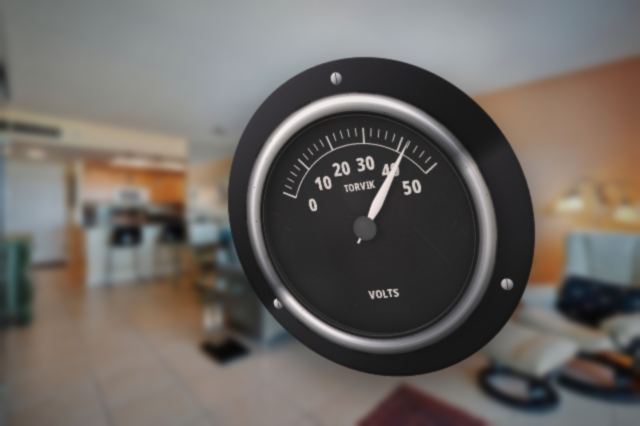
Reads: V 42
